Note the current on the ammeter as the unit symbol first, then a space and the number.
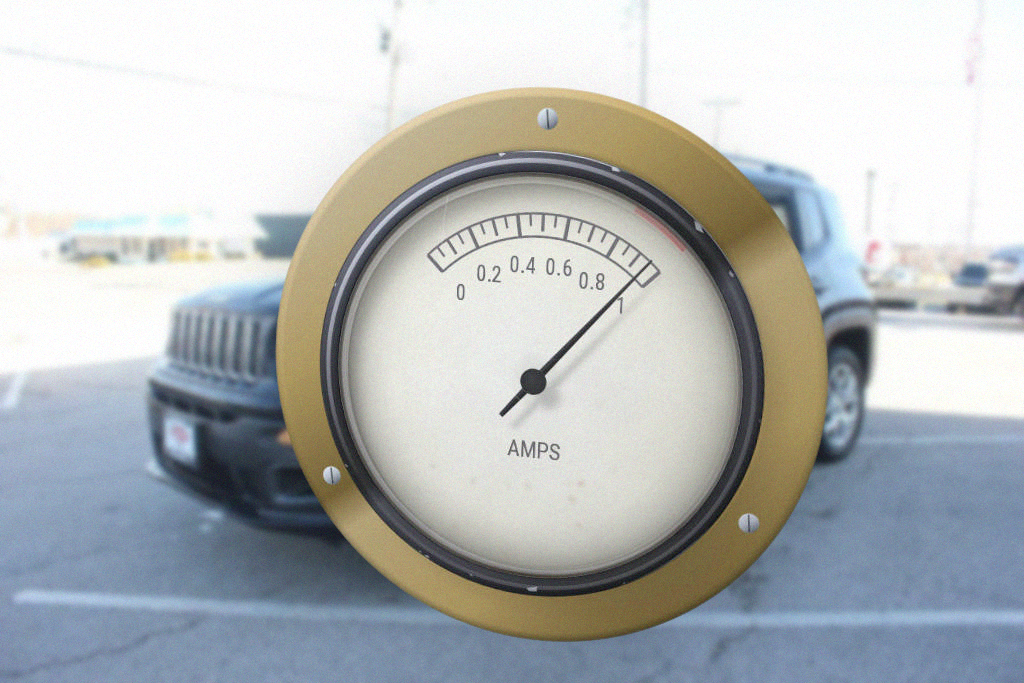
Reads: A 0.95
